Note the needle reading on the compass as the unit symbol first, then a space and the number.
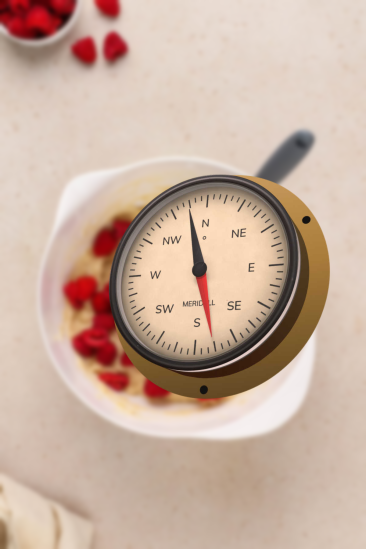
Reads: ° 165
